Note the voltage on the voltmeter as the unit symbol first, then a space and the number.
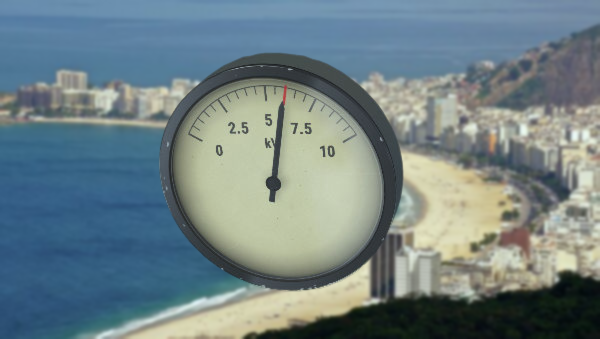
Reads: kV 6
